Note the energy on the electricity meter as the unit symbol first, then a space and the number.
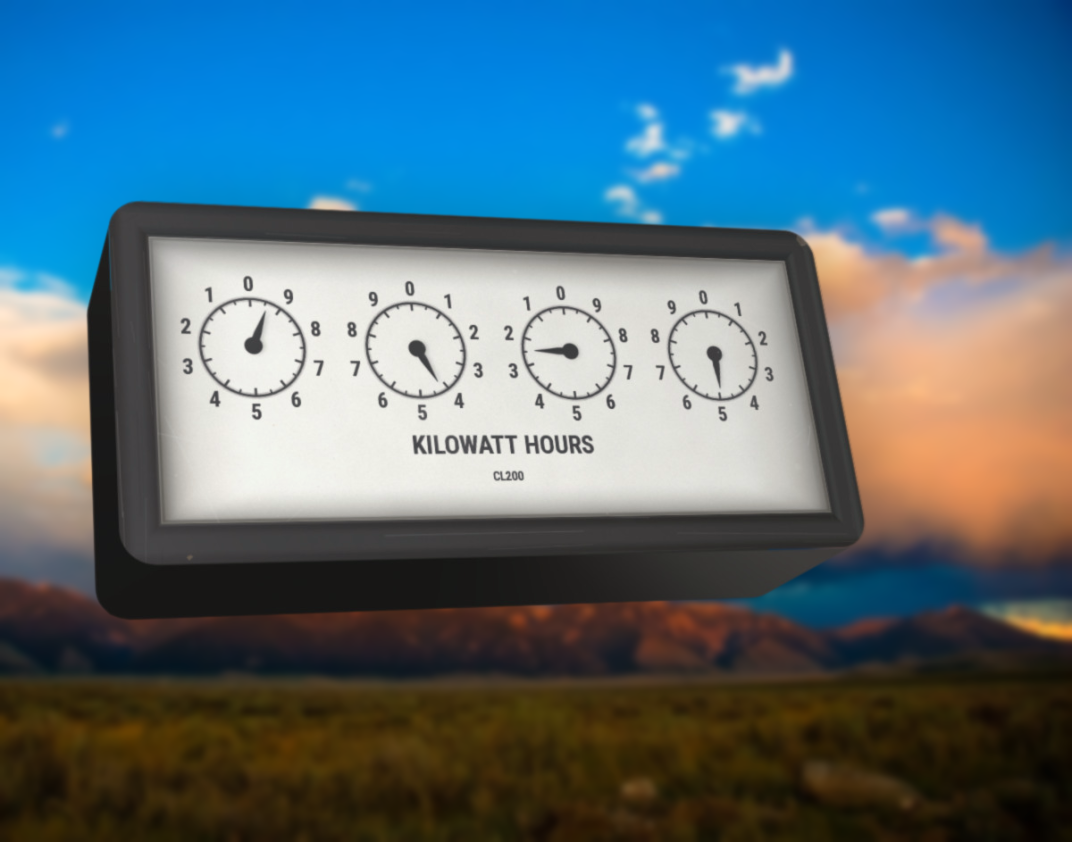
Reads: kWh 9425
